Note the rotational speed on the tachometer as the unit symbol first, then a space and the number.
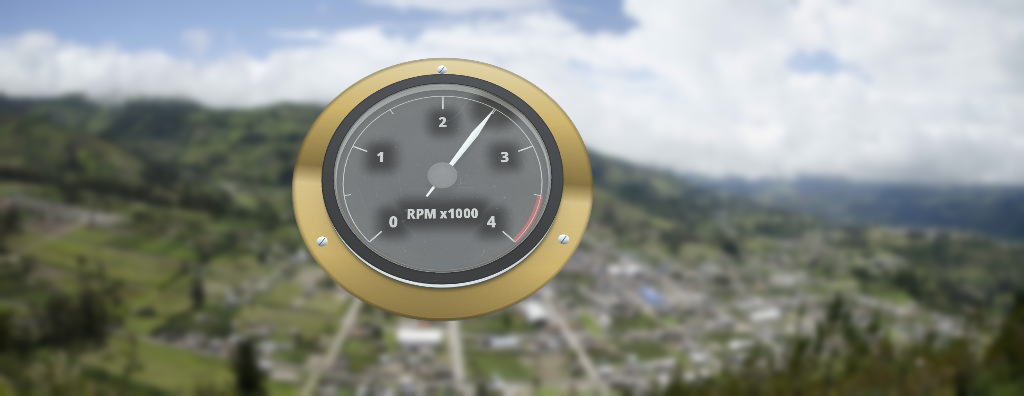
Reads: rpm 2500
